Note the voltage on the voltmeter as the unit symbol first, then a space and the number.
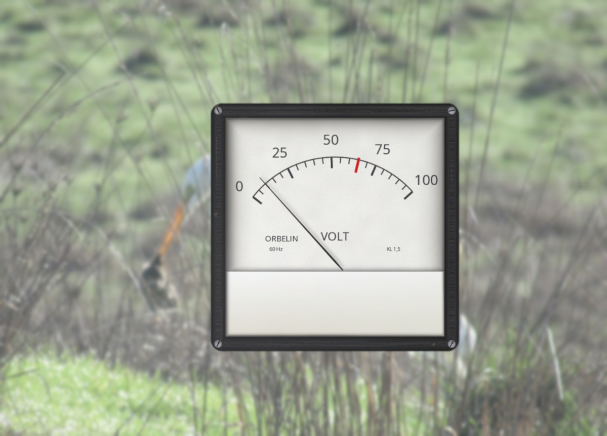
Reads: V 10
